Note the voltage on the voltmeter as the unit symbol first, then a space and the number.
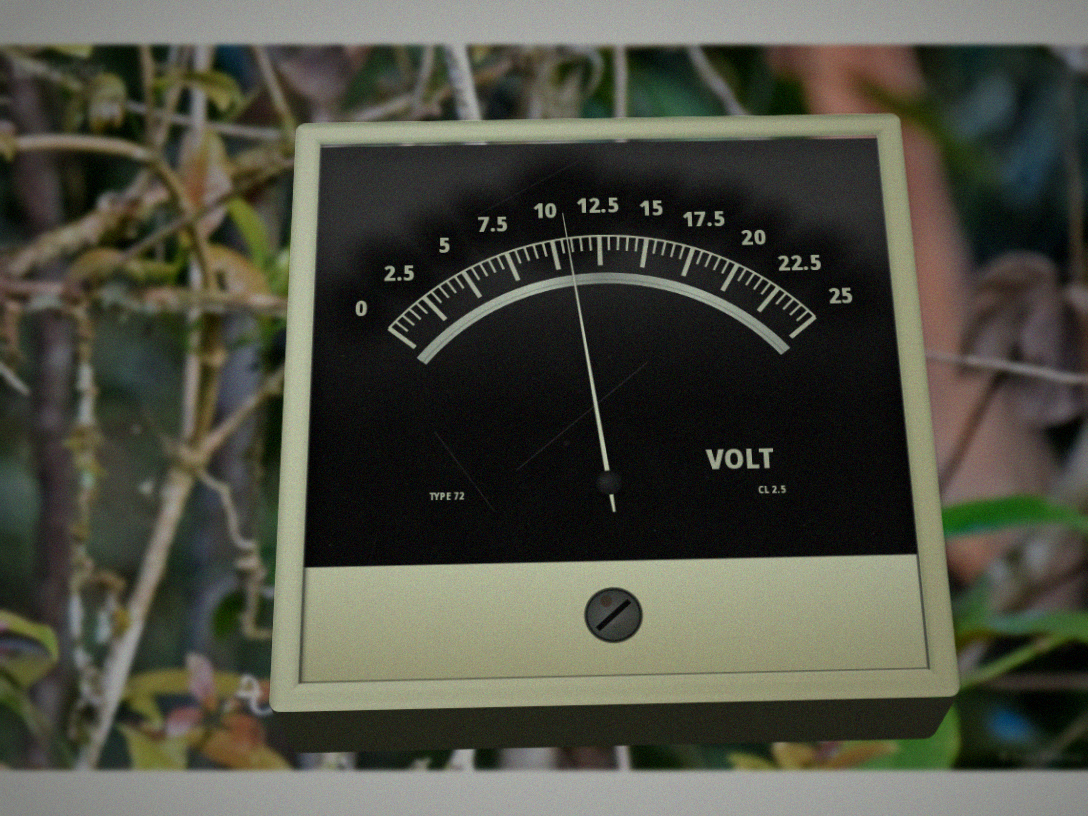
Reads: V 10.75
